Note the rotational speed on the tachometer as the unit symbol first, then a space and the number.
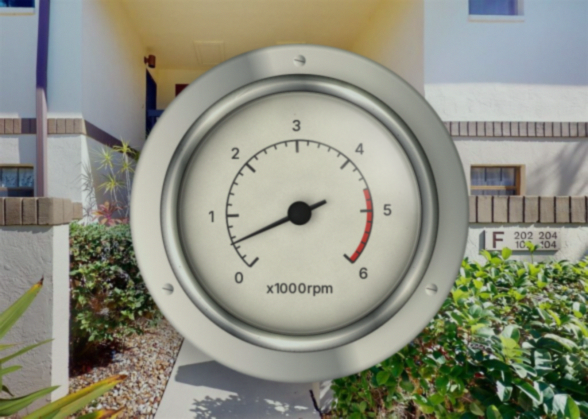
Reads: rpm 500
